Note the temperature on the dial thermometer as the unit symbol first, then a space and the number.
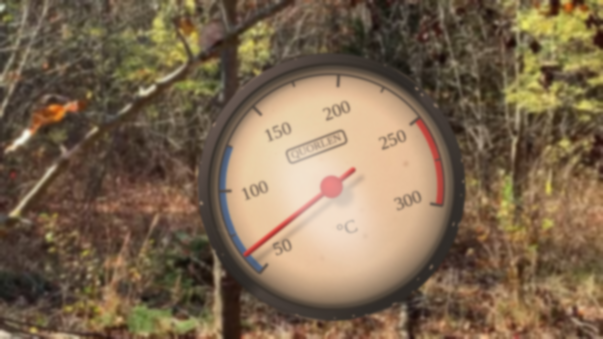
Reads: °C 62.5
